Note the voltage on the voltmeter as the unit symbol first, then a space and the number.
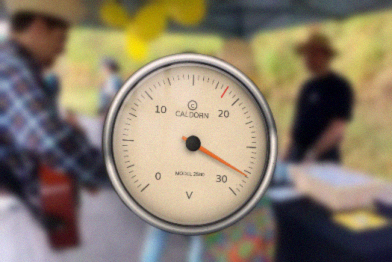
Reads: V 28
